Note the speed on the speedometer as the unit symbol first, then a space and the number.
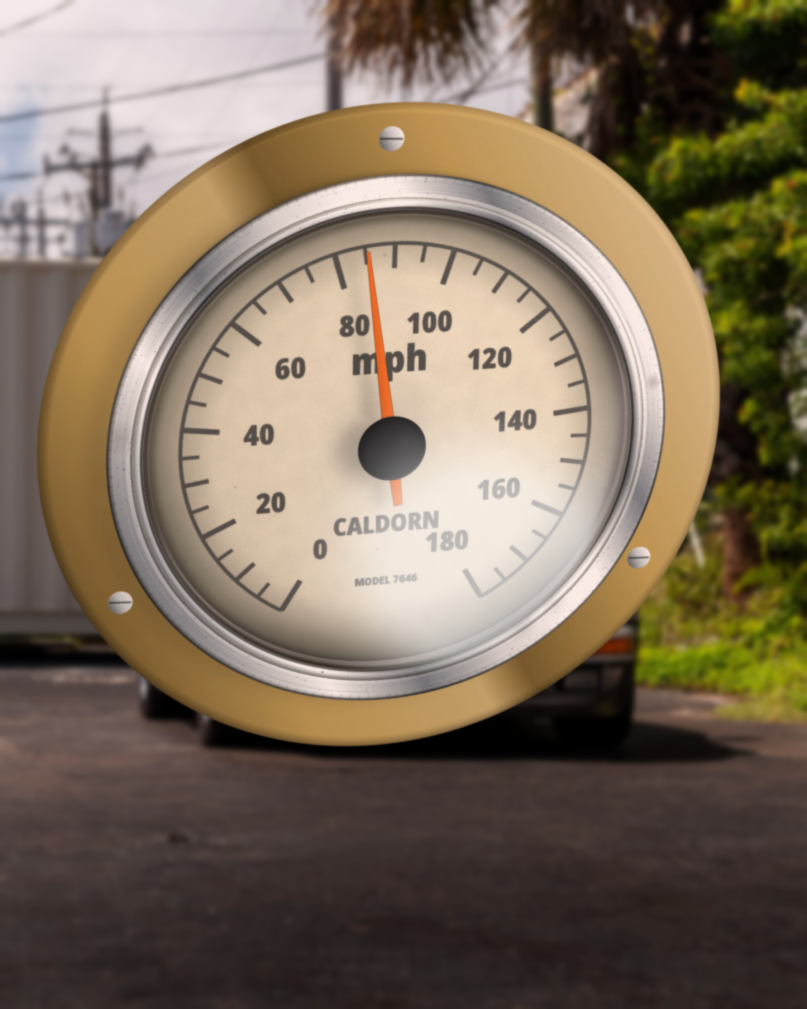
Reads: mph 85
